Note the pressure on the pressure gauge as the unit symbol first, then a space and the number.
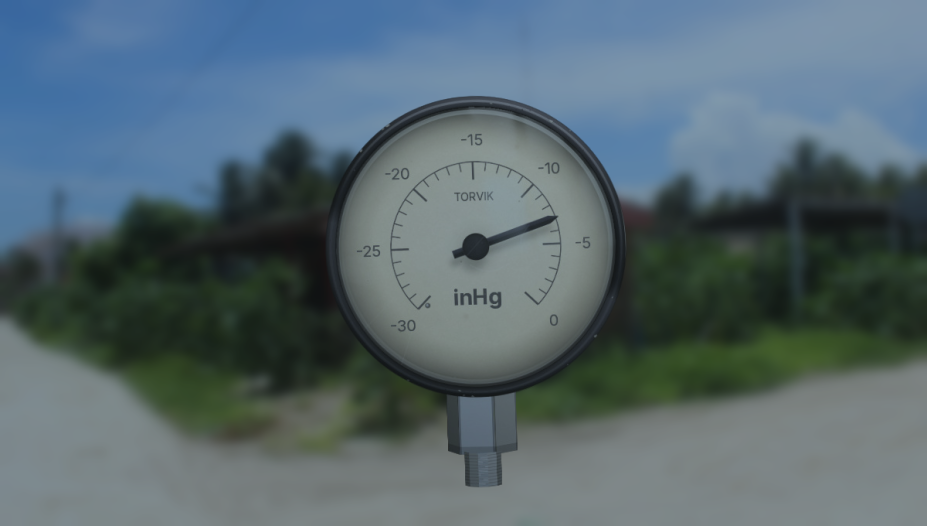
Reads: inHg -7
